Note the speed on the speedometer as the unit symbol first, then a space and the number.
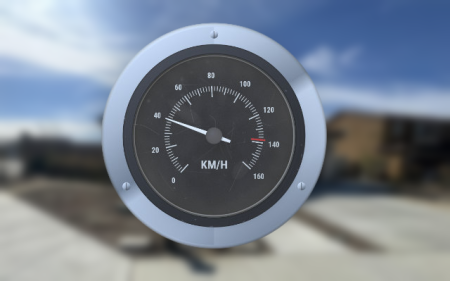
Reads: km/h 40
